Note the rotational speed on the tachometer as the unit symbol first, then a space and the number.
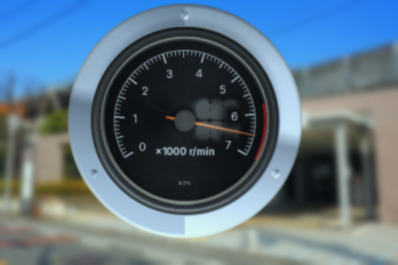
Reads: rpm 6500
